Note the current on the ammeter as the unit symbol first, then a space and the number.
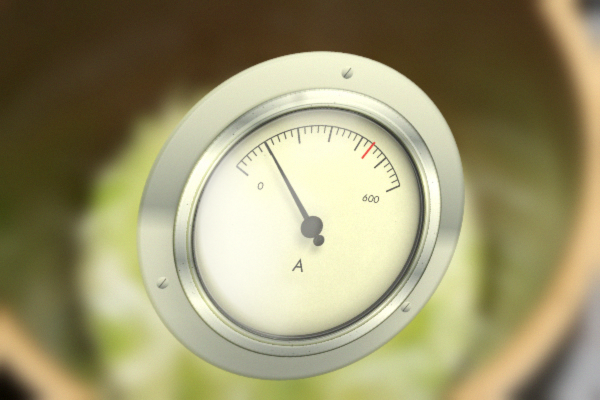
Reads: A 100
